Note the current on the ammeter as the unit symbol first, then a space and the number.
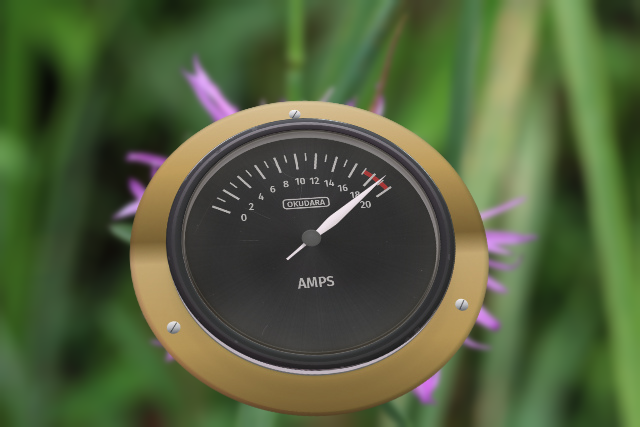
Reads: A 19
